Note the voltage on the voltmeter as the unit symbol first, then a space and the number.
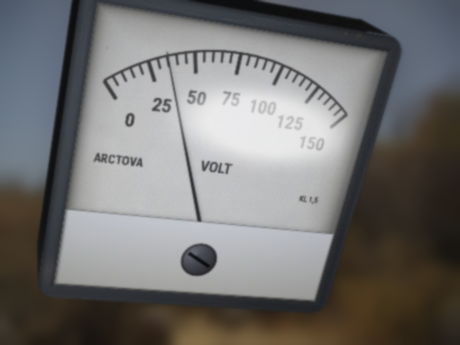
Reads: V 35
